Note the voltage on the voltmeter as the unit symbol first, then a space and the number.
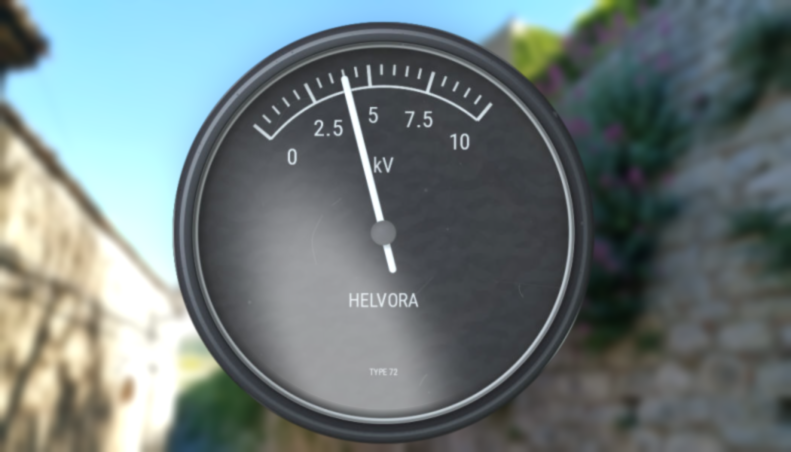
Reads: kV 4
